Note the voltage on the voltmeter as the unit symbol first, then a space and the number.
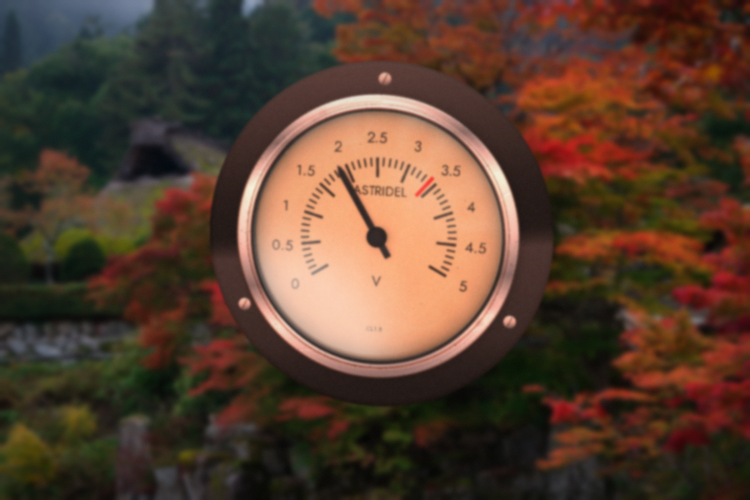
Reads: V 1.9
